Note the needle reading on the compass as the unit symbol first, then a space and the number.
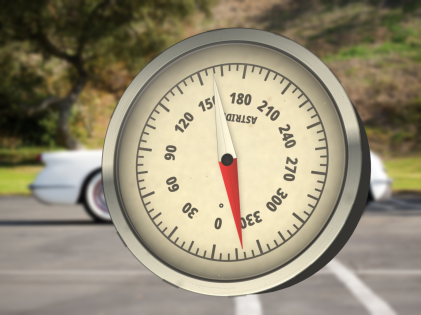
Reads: ° 340
